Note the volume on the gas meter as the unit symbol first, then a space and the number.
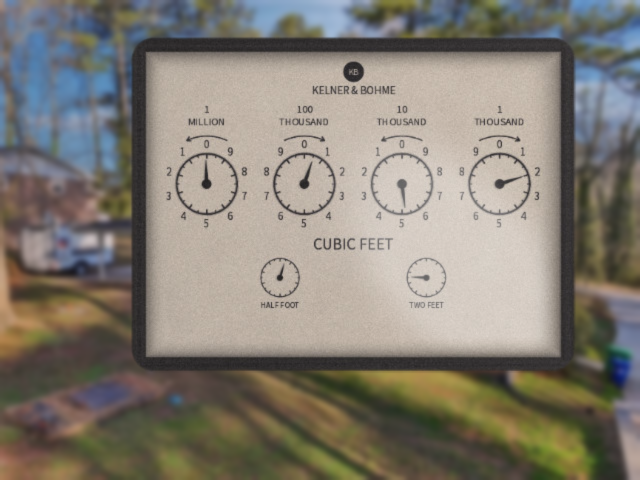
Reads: ft³ 5200
